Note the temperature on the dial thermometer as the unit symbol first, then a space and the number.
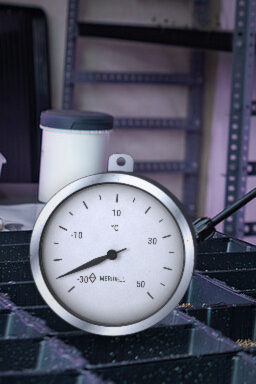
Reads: °C -25
